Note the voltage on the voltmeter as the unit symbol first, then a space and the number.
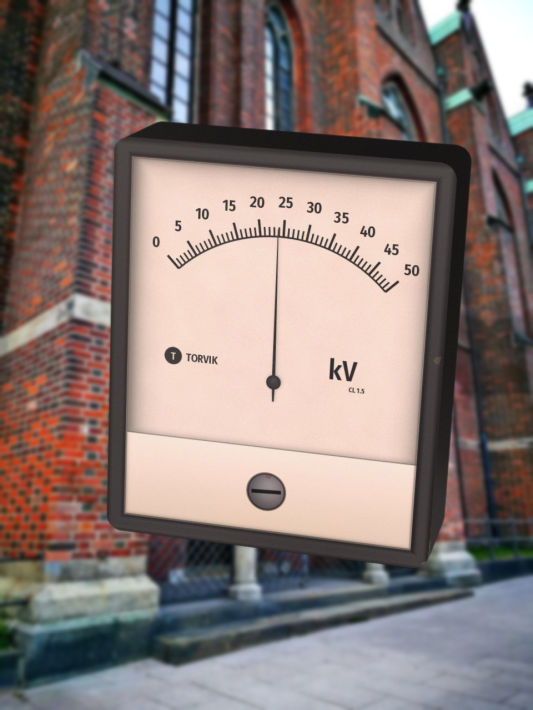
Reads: kV 24
